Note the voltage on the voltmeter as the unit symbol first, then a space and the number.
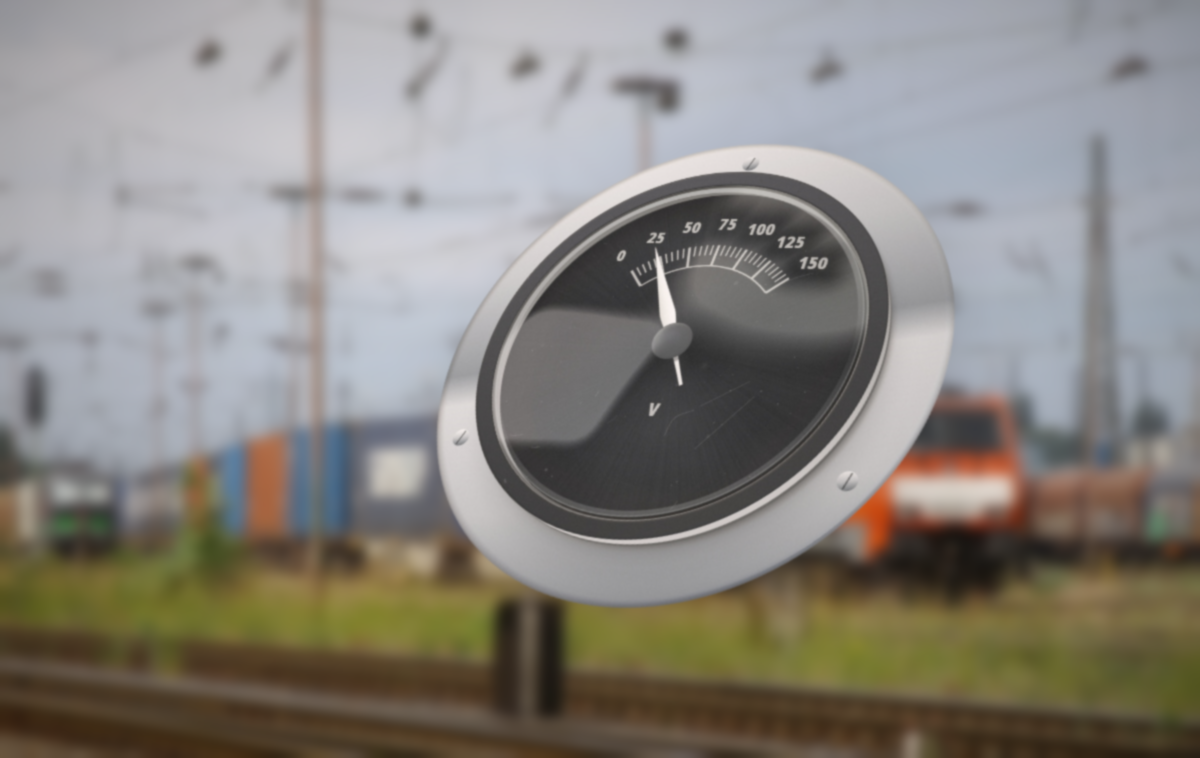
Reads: V 25
